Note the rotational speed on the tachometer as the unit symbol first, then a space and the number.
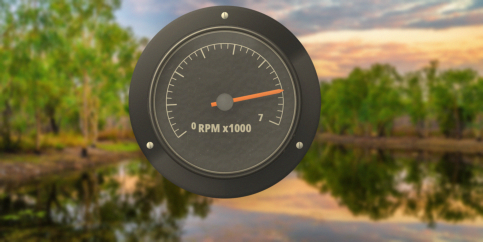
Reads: rpm 6000
